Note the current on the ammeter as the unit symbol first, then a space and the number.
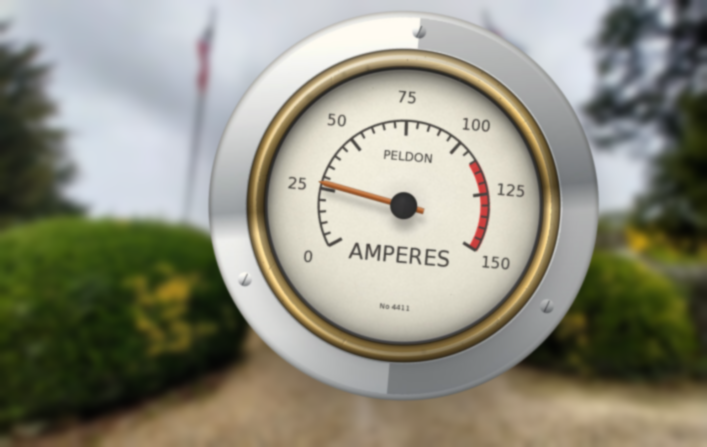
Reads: A 27.5
